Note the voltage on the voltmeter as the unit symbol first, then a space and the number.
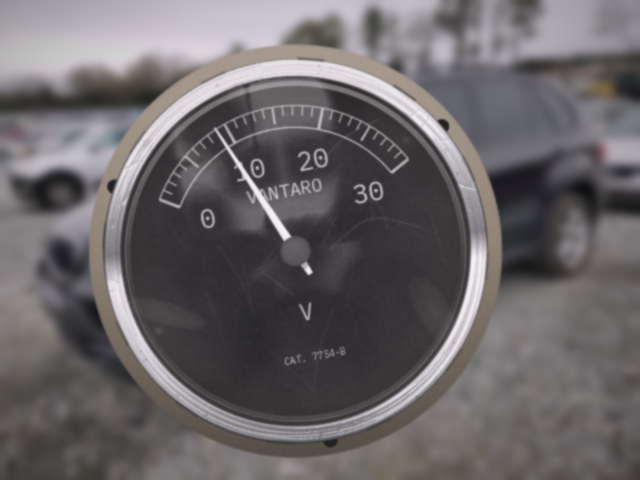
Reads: V 9
